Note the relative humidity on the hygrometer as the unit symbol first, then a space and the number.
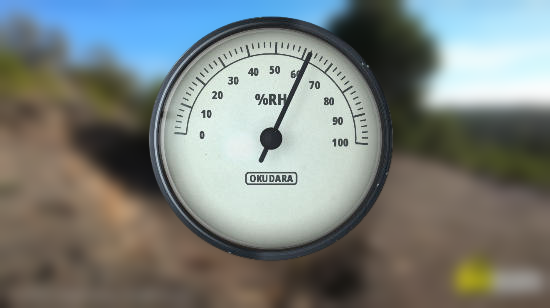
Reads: % 62
